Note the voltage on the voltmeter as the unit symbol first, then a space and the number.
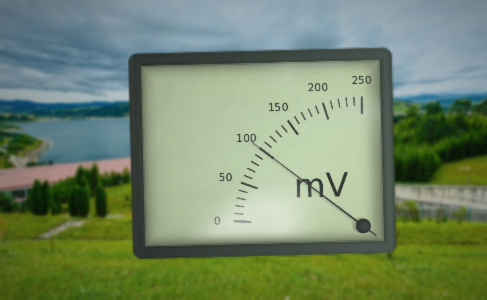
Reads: mV 100
